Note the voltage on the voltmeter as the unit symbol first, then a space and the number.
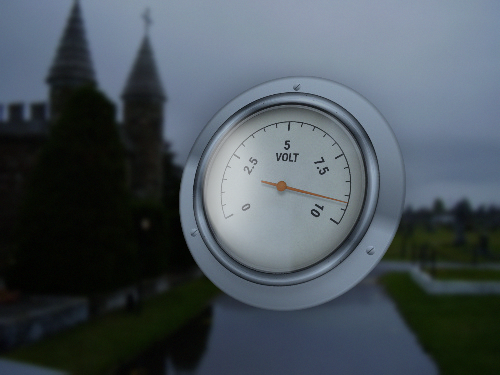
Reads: V 9.25
